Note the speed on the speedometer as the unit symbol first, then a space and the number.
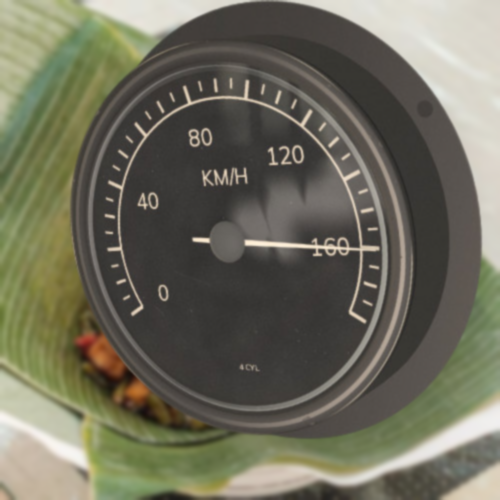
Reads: km/h 160
